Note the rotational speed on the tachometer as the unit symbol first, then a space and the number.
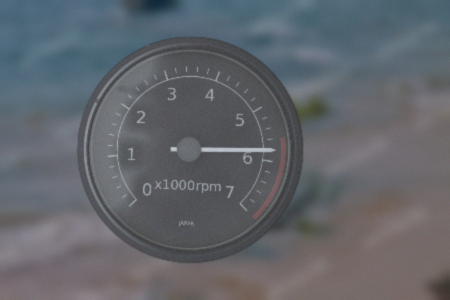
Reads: rpm 5800
